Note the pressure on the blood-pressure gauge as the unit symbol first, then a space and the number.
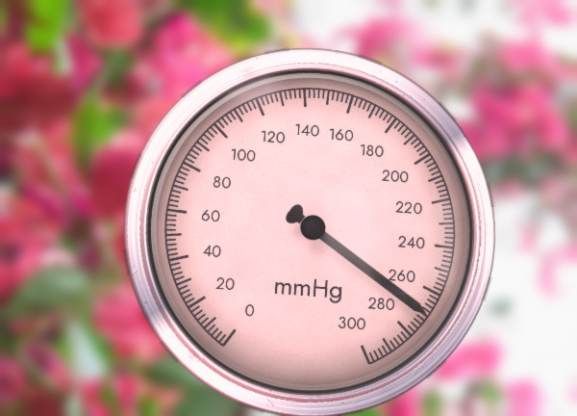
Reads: mmHg 270
